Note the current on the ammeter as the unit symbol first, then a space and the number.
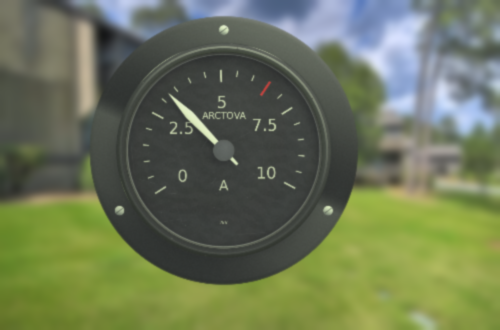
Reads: A 3.25
